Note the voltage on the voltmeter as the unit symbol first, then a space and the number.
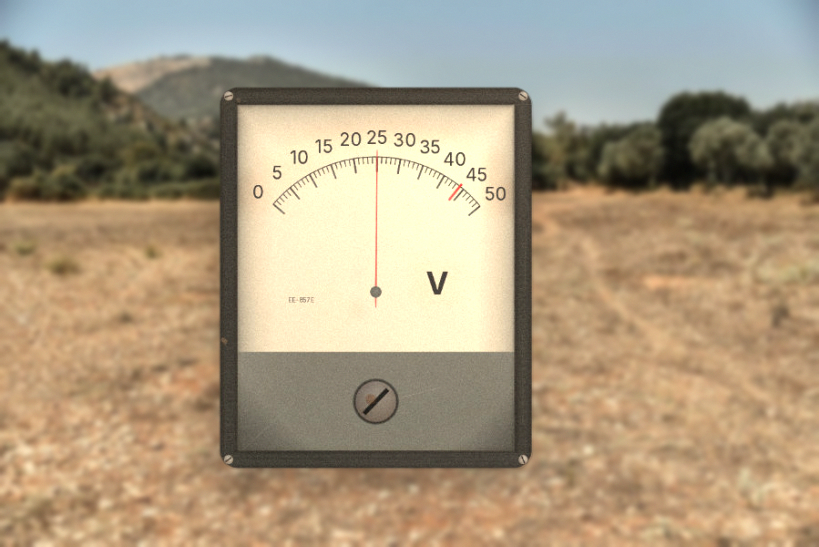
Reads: V 25
